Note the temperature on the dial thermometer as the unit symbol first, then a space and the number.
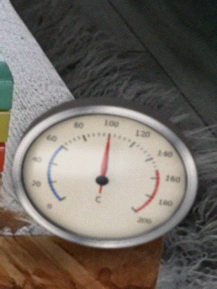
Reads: °C 100
